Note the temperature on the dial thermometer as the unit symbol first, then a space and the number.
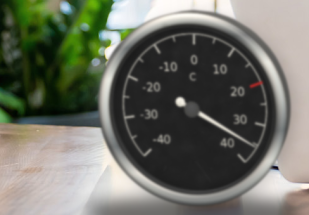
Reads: °C 35
